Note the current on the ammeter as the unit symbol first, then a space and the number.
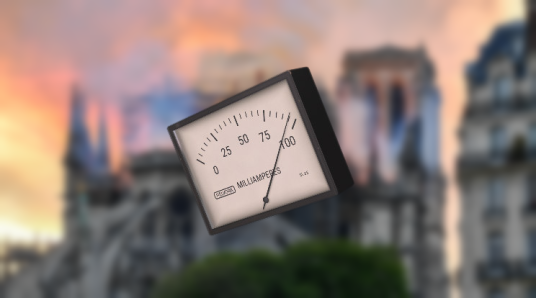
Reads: mA 95
